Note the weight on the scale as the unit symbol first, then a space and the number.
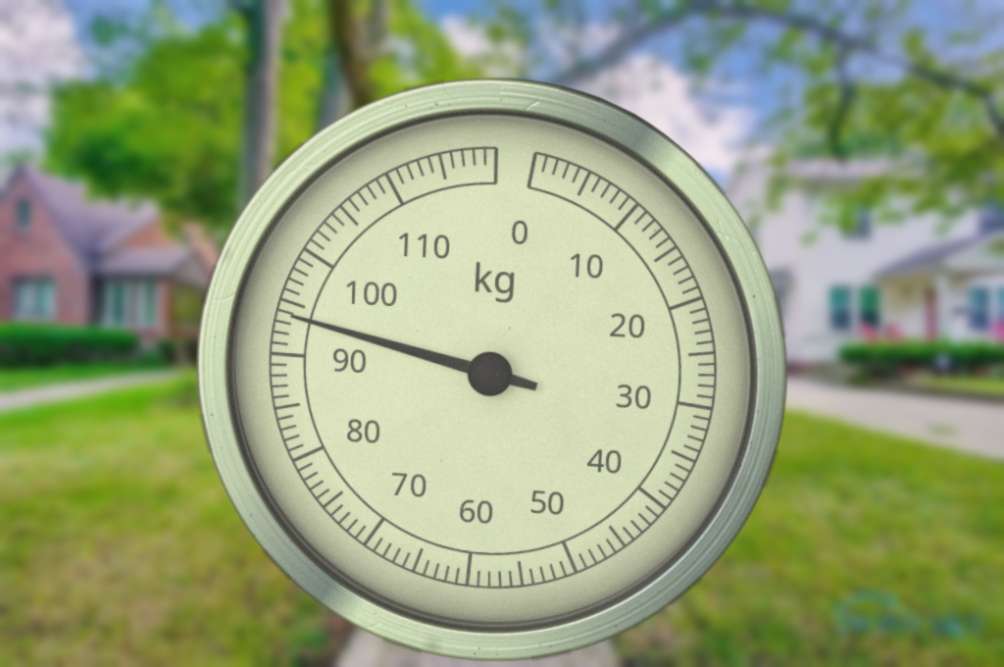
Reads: kg 94
